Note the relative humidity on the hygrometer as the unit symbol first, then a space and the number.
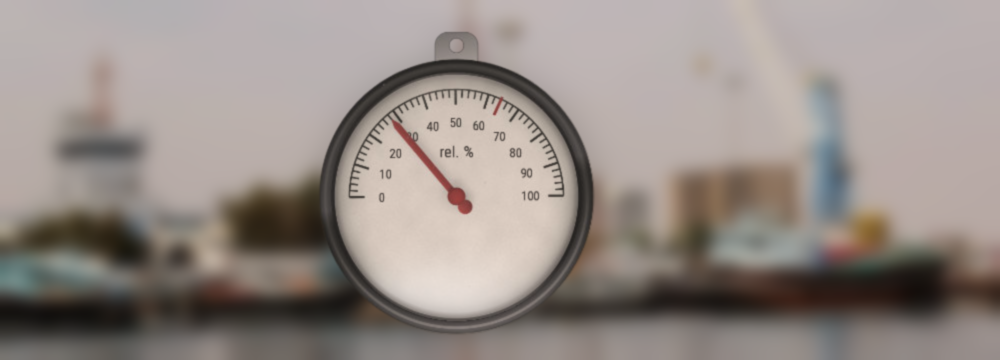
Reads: % 28
